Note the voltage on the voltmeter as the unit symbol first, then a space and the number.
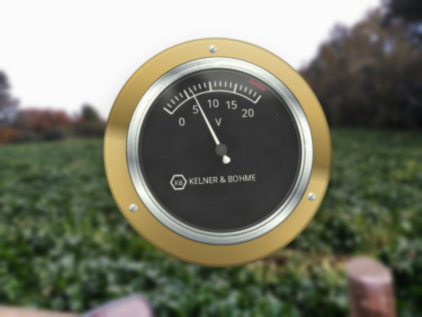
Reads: V 6
